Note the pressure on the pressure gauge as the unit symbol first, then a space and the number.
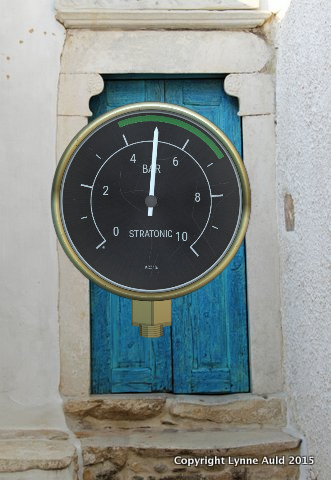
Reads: bar 5
